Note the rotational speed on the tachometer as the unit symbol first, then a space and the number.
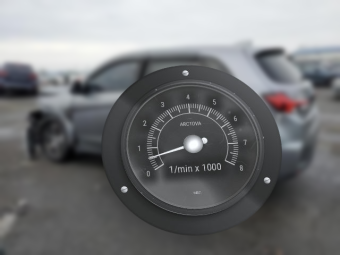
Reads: rpm 500
